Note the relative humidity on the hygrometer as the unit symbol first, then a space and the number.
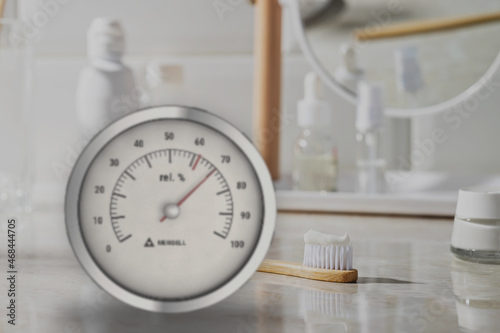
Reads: % 70
